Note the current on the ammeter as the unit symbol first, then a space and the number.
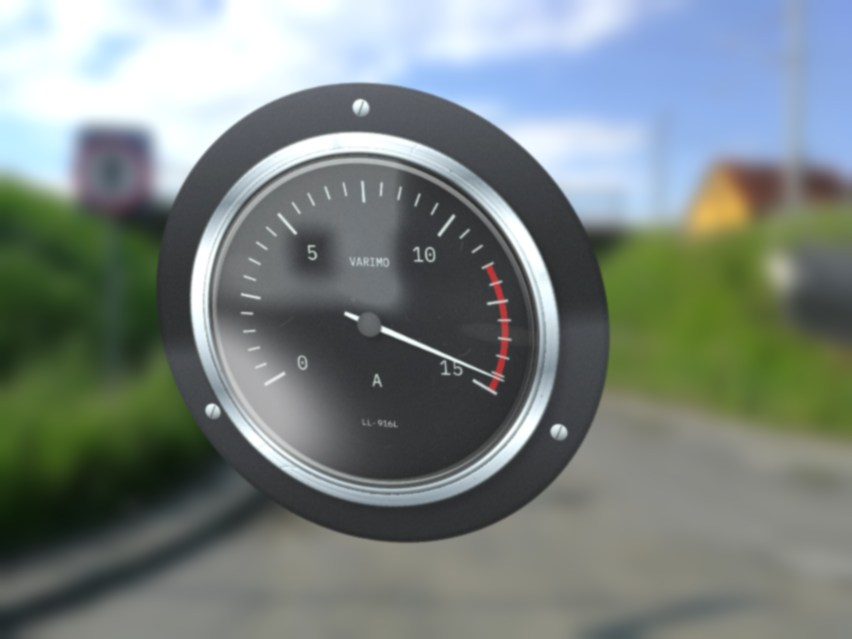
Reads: A 14.5
